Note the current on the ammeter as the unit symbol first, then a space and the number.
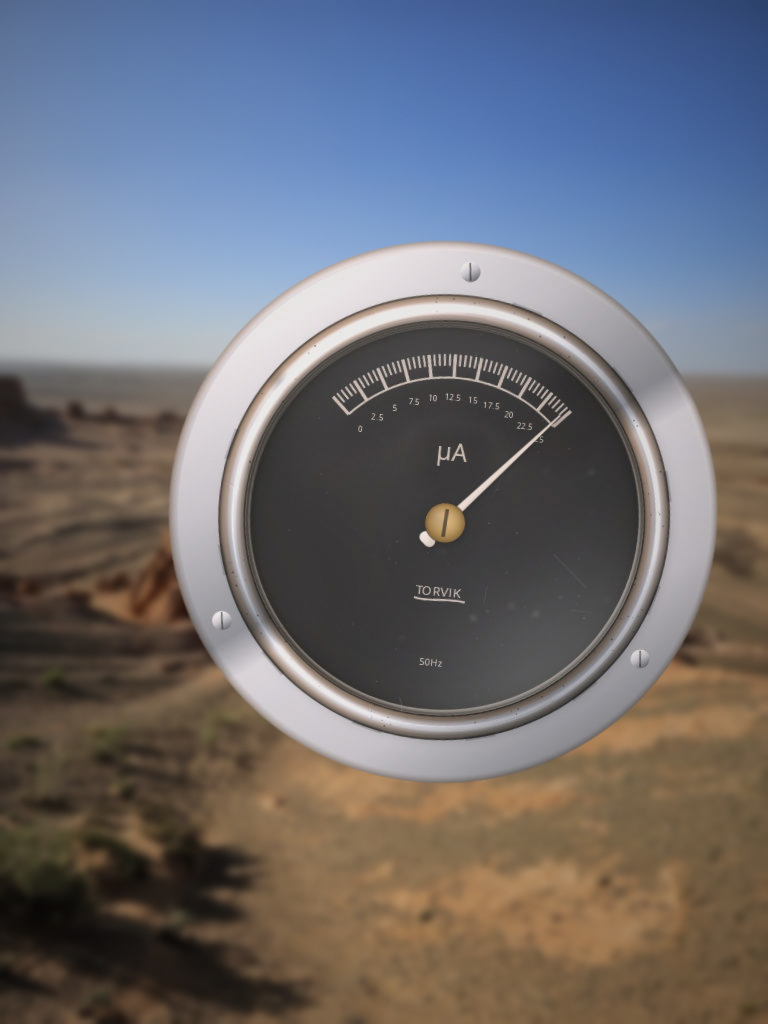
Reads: µA 24.5
